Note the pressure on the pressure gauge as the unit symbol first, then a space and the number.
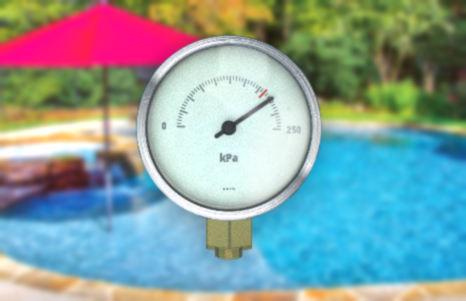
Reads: kPa 200
